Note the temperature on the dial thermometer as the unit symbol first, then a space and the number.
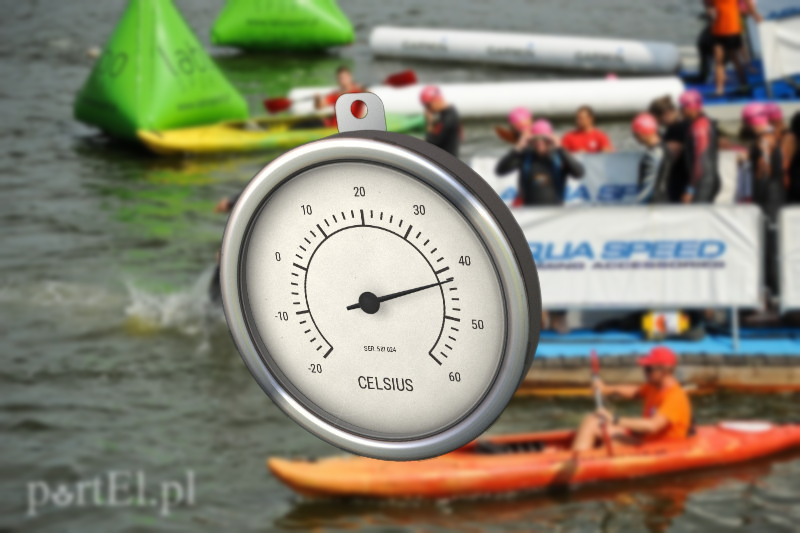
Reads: °C 42
